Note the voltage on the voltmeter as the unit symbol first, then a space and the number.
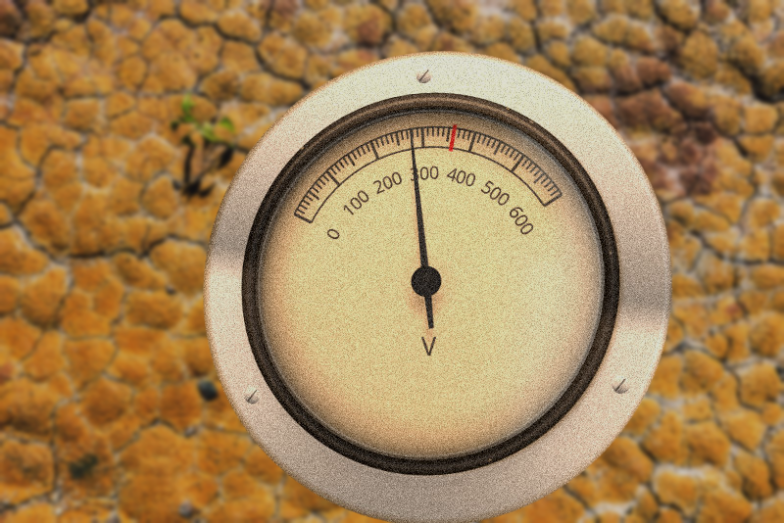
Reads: V 280
